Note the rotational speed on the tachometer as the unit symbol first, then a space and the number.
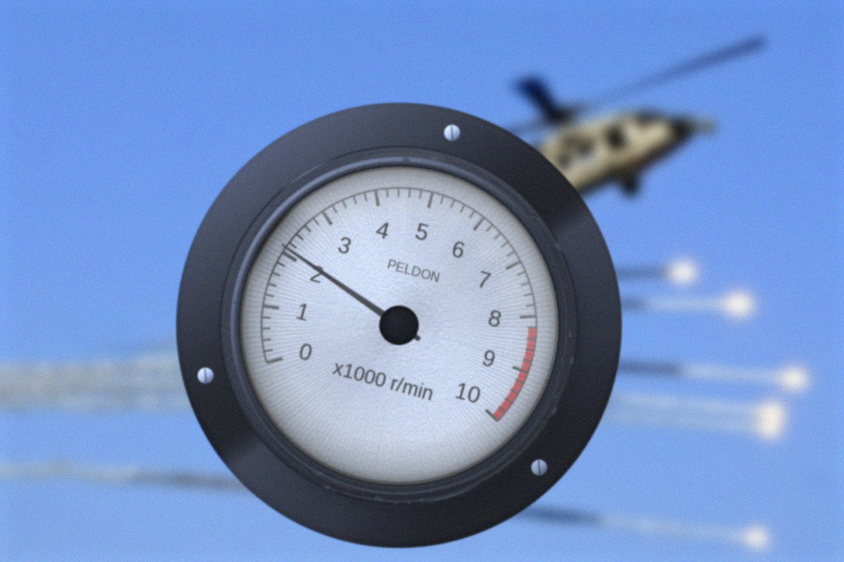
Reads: rpm 2100
